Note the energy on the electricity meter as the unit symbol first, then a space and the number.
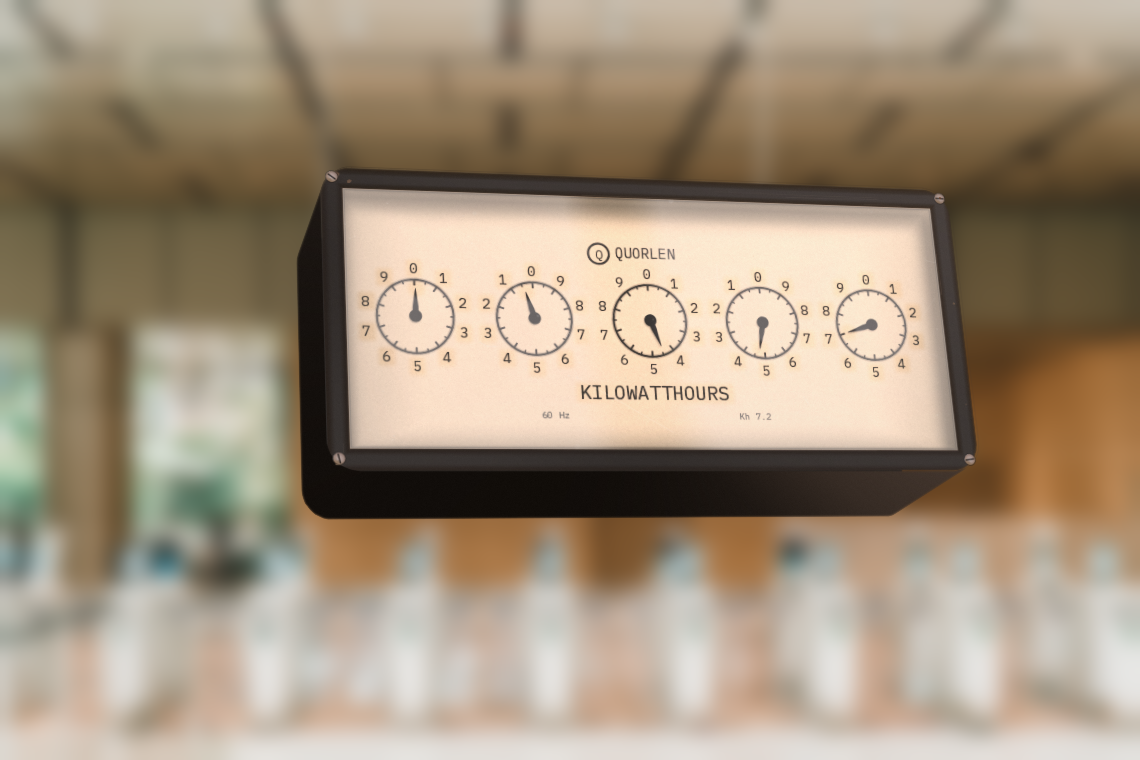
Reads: kWh 447
